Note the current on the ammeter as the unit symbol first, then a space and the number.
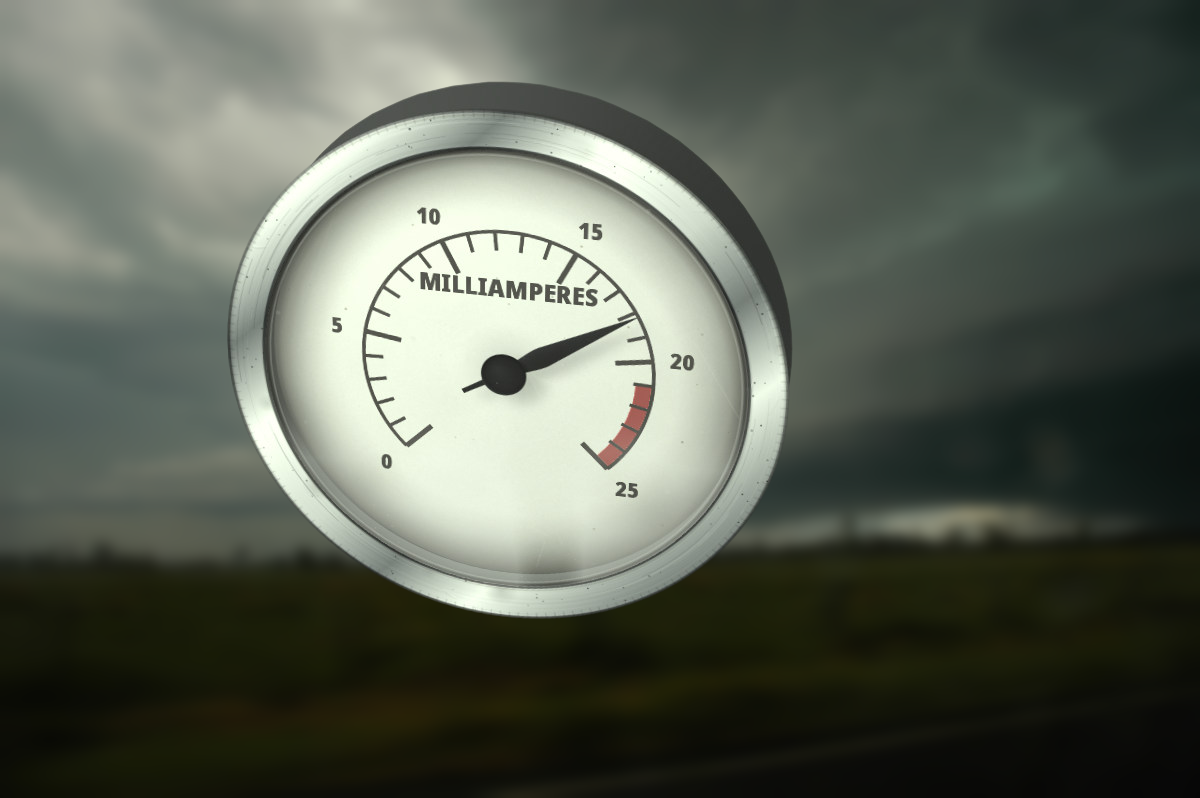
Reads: mA 18
